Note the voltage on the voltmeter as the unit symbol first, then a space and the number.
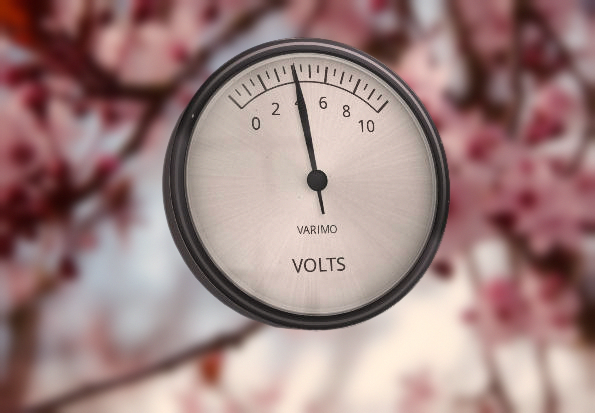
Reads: V 4
